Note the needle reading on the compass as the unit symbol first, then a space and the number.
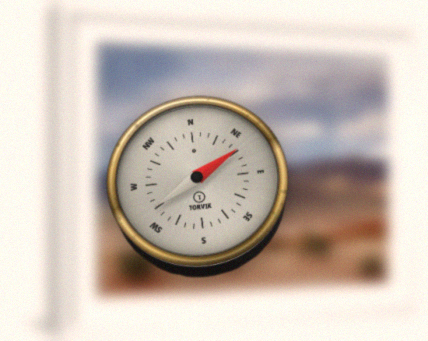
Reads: ° 60
